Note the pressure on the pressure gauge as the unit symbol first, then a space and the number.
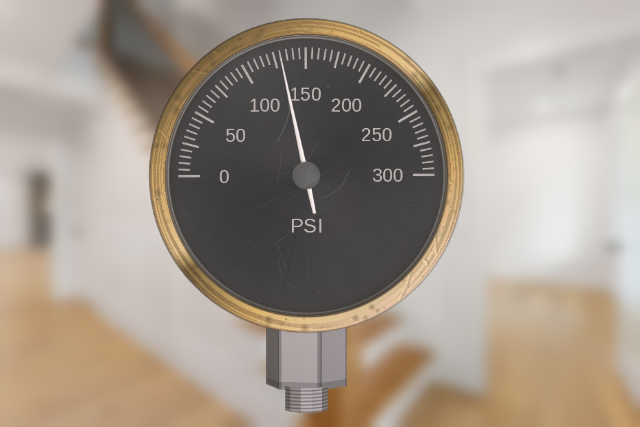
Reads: psi 130
